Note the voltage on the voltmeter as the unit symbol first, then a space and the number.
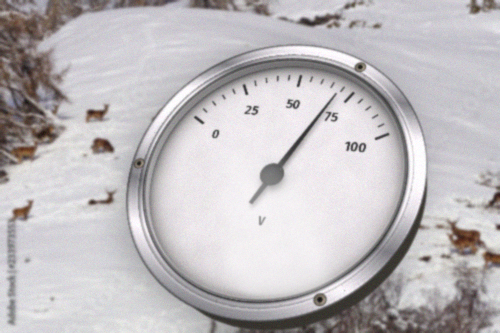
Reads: V 70
